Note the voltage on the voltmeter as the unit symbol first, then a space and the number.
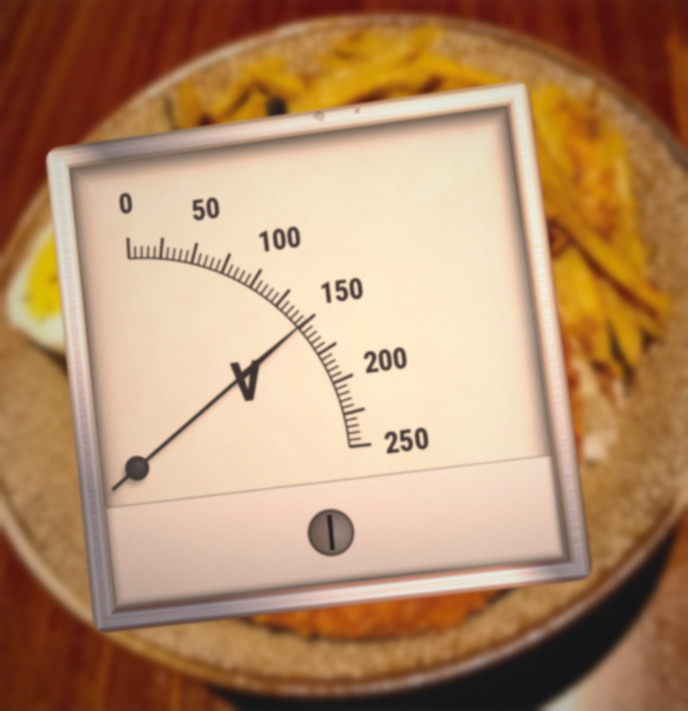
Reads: V 150
